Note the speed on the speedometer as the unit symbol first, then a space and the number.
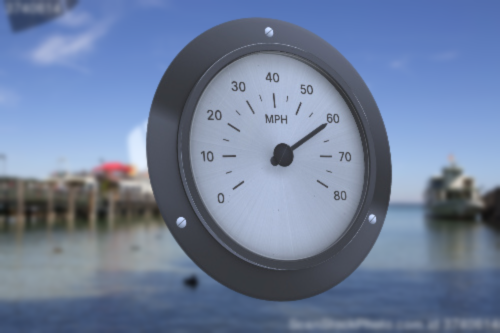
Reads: mph 60
